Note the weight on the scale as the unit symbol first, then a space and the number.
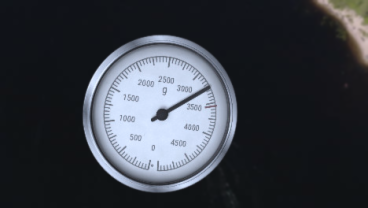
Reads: g 3250
